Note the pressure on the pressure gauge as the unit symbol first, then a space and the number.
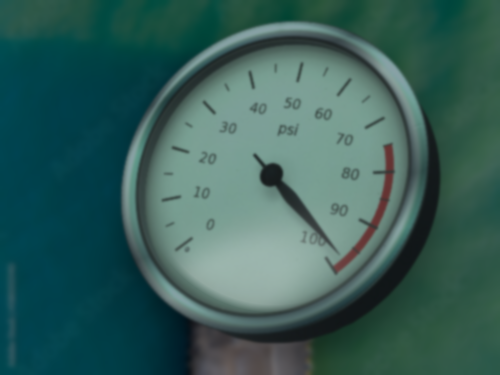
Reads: psi 97.5
